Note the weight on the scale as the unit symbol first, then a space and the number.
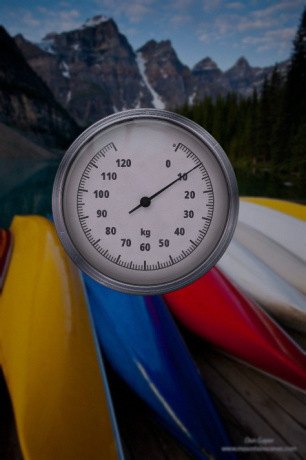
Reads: kg 10
